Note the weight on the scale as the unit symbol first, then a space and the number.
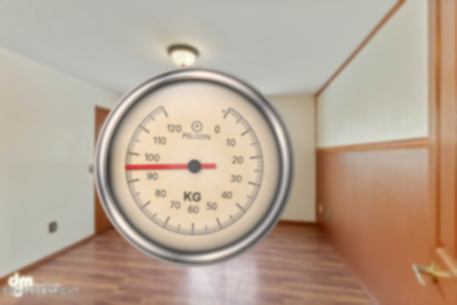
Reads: kg 95
